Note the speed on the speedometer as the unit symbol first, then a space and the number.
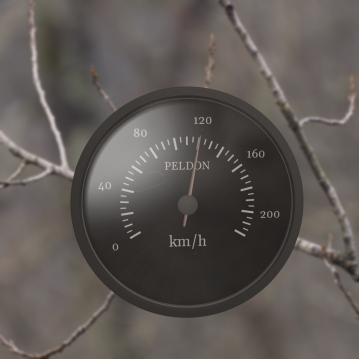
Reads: km/h 120
